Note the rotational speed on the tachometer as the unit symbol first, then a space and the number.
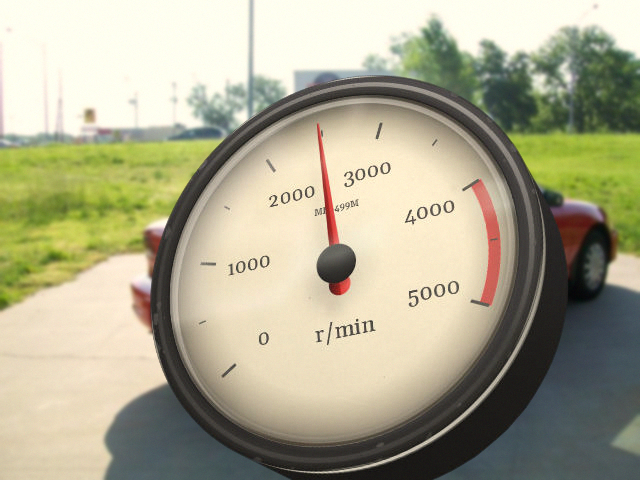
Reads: rpm 2500
